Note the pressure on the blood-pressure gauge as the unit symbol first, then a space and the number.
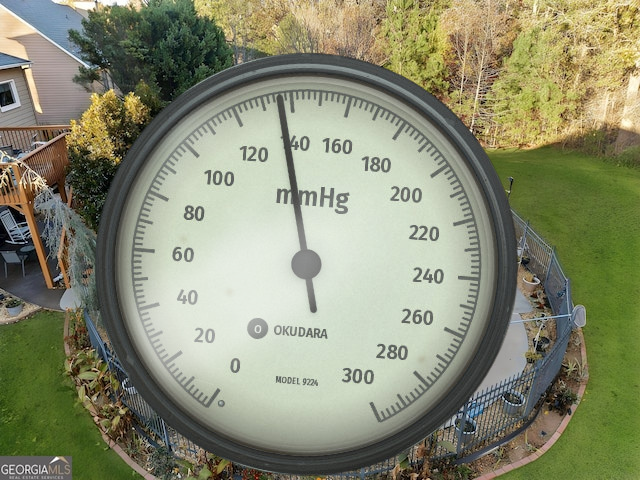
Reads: mmHg 136
